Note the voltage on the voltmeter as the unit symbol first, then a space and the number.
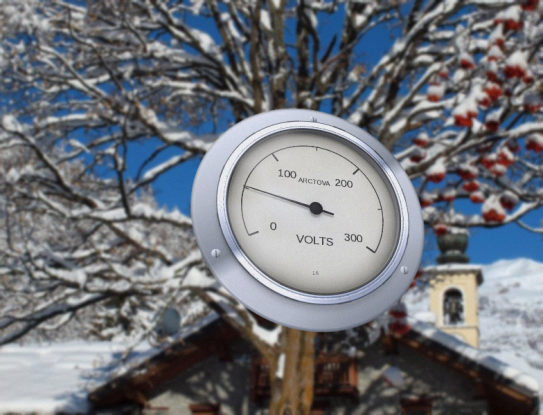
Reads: V 50
